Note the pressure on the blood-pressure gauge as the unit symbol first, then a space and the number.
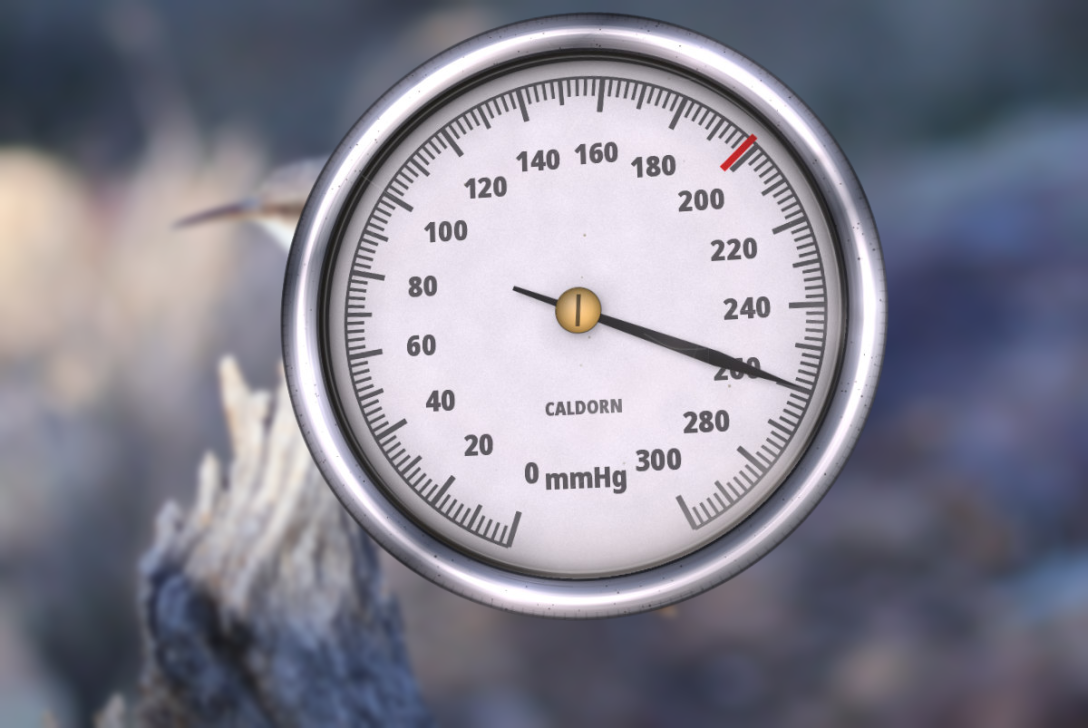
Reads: mmHg 260
